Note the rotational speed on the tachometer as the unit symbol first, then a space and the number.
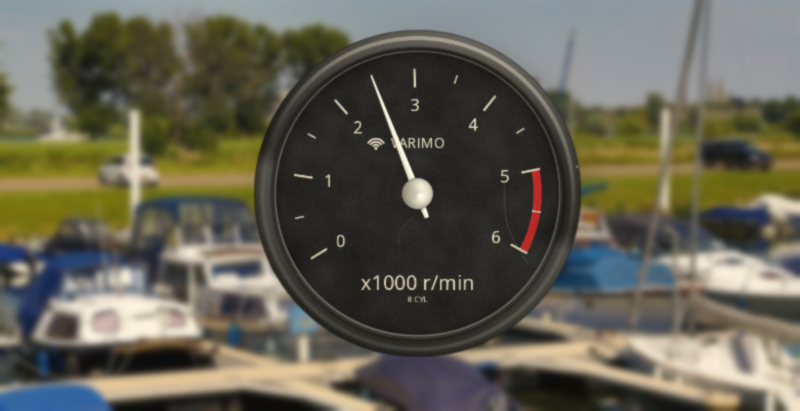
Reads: rpm 2500
